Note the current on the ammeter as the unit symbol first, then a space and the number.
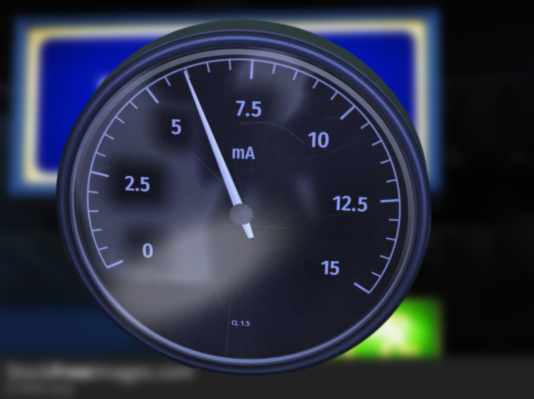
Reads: mA 6
